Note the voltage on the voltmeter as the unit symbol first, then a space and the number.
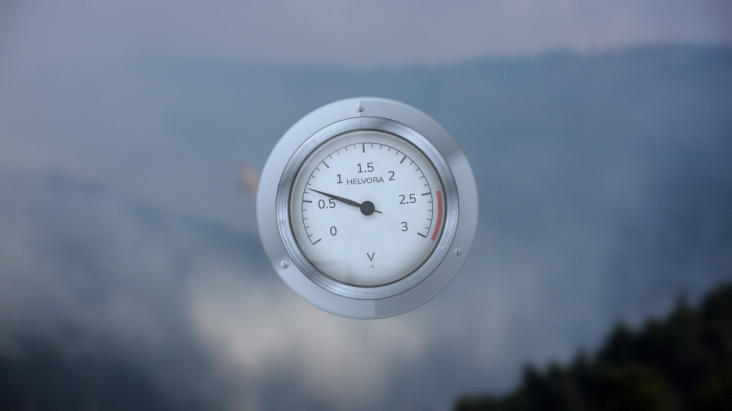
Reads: V 0.65
